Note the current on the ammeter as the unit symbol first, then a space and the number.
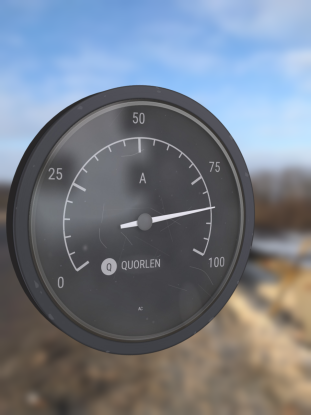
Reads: A 85
